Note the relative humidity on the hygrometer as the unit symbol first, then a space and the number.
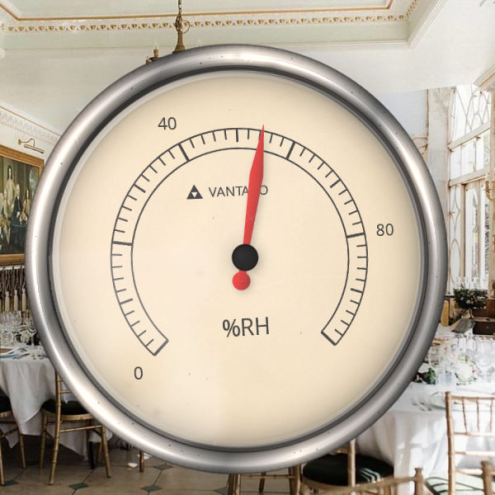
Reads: % 54
